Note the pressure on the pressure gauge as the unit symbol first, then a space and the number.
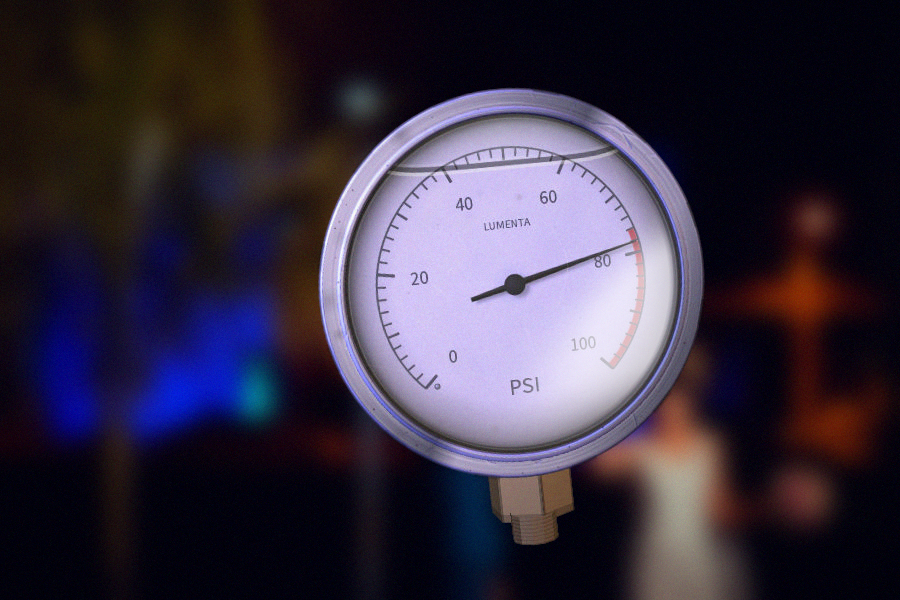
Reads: psi 78
